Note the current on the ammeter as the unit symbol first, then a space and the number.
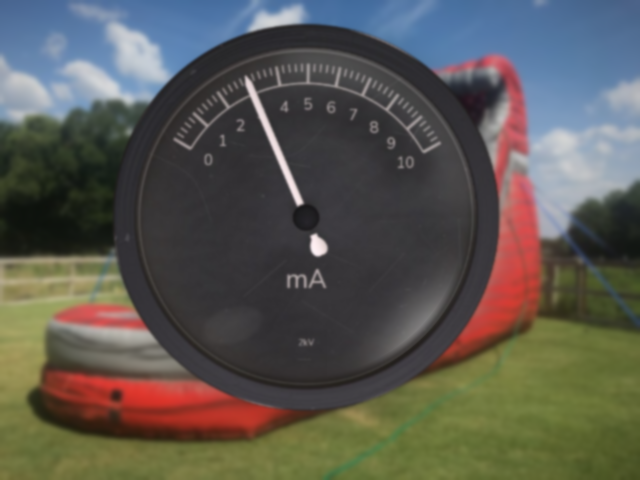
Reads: mA 3
